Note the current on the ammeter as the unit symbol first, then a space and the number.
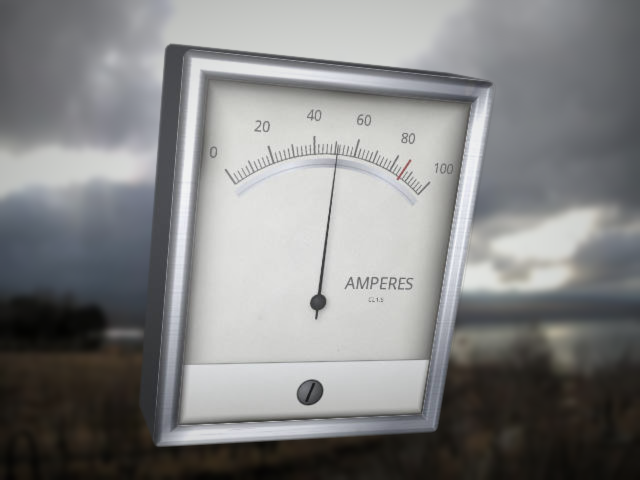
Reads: A 50
